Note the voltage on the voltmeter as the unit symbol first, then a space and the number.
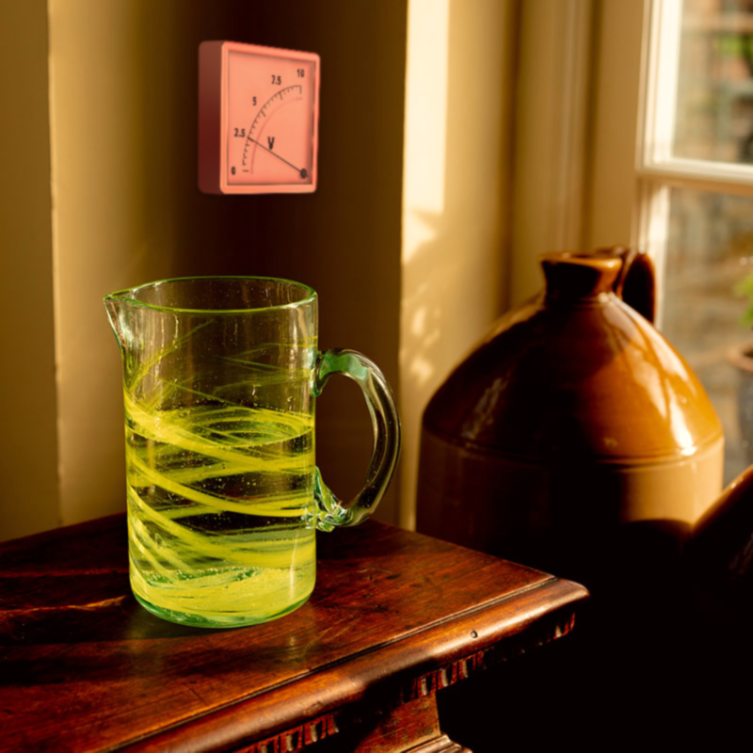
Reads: V 2.5
